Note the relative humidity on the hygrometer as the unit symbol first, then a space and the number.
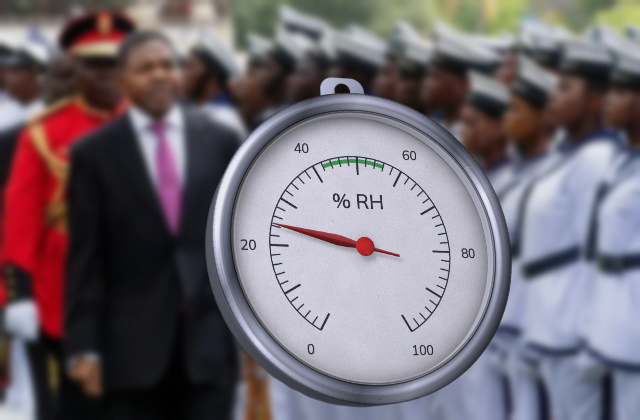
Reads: % 24
